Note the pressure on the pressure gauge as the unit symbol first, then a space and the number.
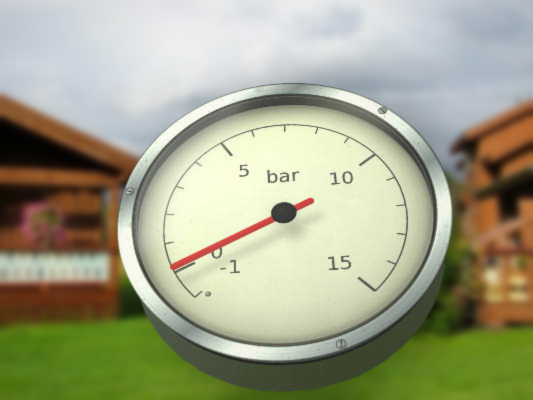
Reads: bar 0
